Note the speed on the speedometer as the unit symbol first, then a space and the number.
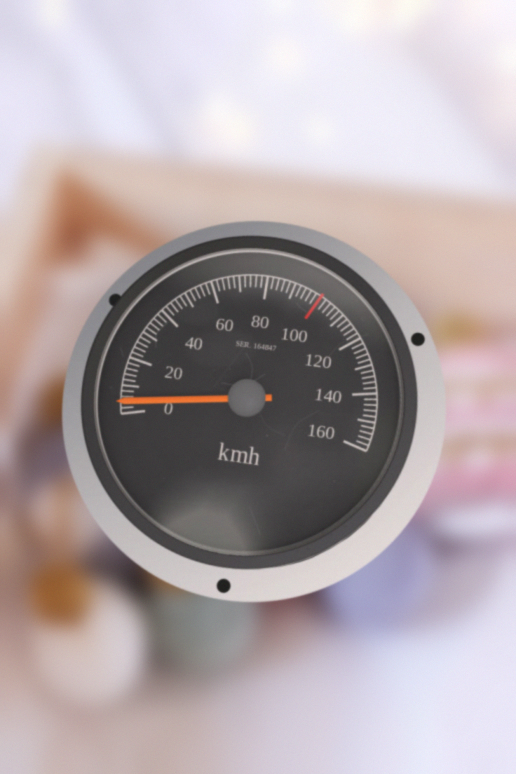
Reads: km/h 4
